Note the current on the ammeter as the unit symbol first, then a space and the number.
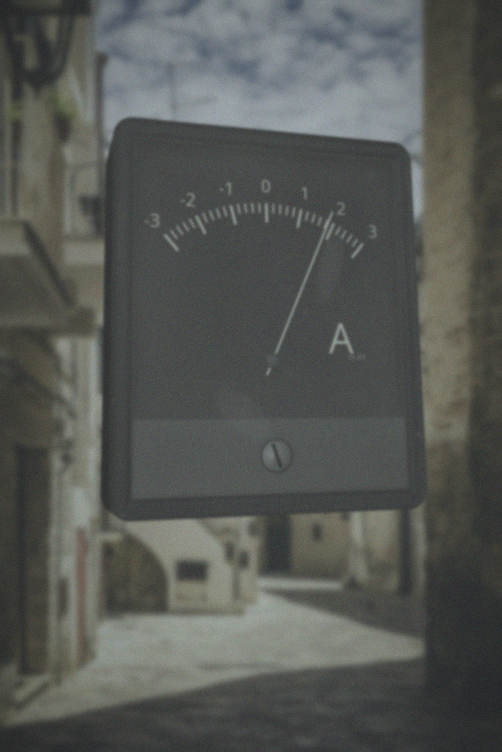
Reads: A 1.8
